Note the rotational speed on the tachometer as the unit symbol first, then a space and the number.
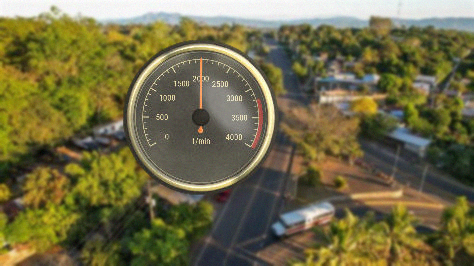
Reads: rpm 2000
